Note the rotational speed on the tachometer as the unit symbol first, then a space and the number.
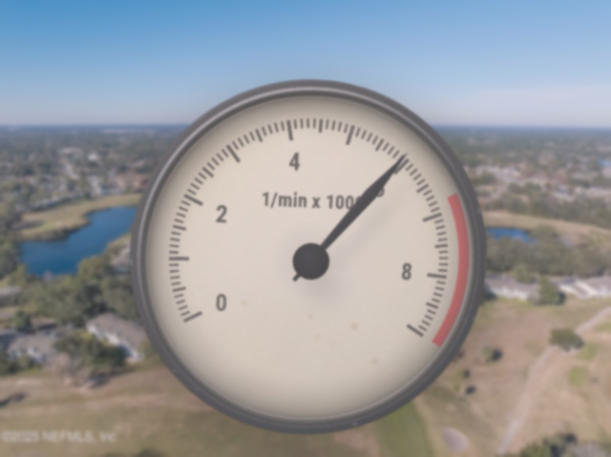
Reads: rpm 5900
